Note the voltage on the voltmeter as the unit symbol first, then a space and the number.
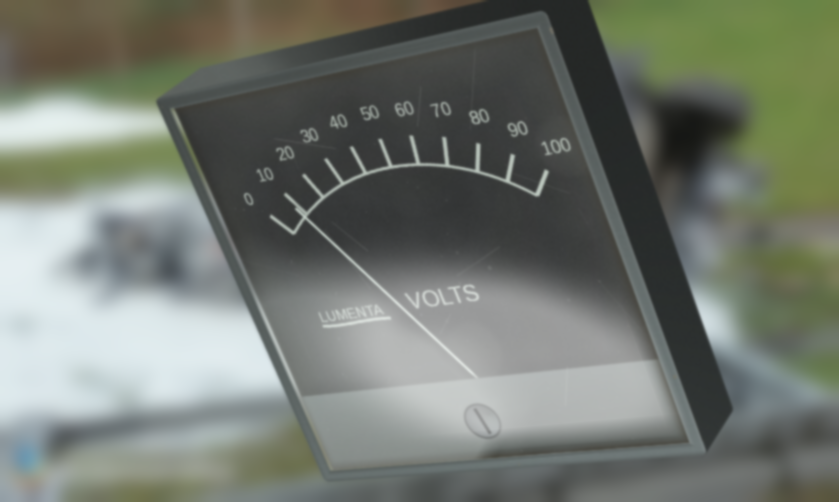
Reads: V 10
